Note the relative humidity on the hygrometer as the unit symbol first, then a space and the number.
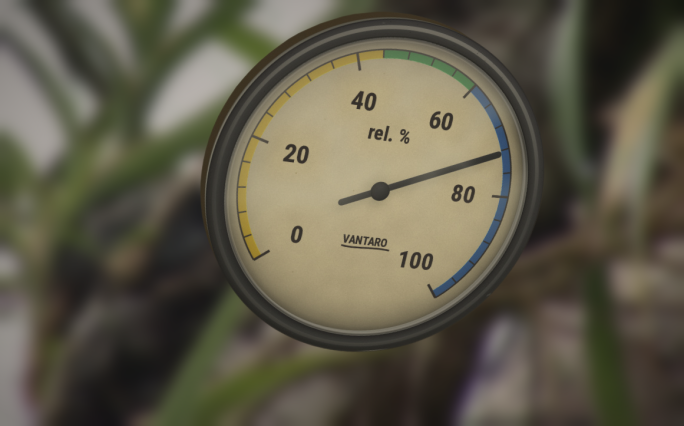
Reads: % 72
